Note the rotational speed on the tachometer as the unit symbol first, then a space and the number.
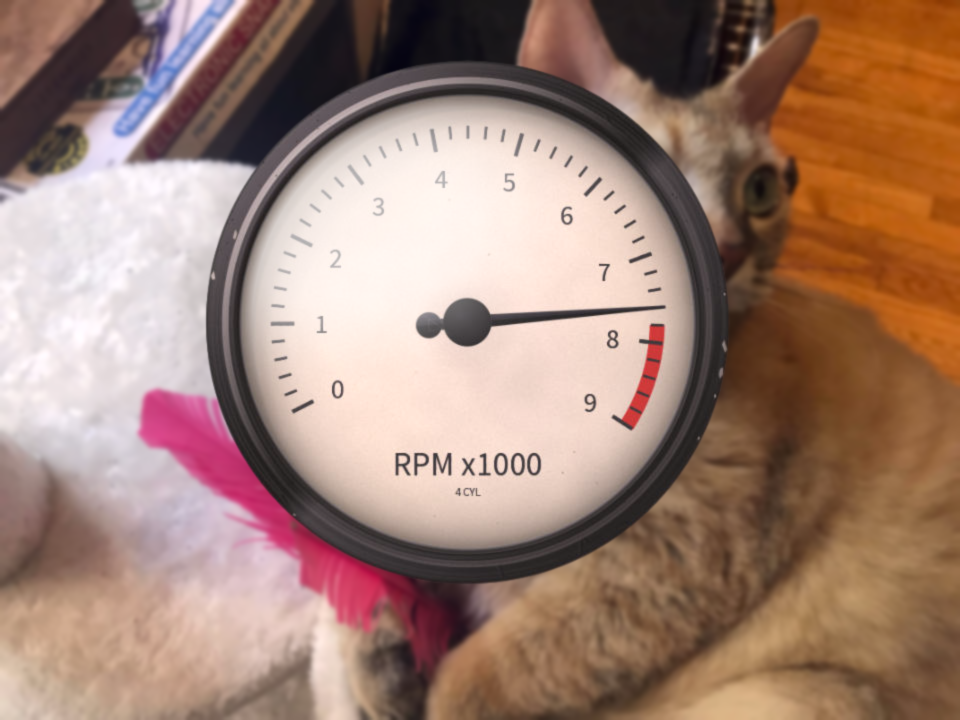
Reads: rpm 7600
